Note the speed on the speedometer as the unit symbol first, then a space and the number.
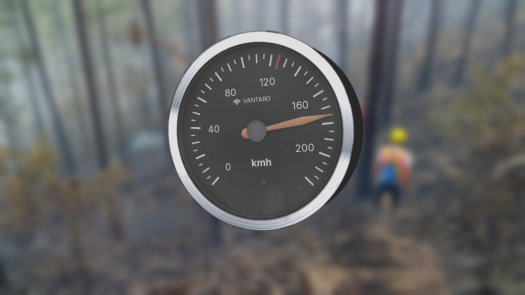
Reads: km/h 175
